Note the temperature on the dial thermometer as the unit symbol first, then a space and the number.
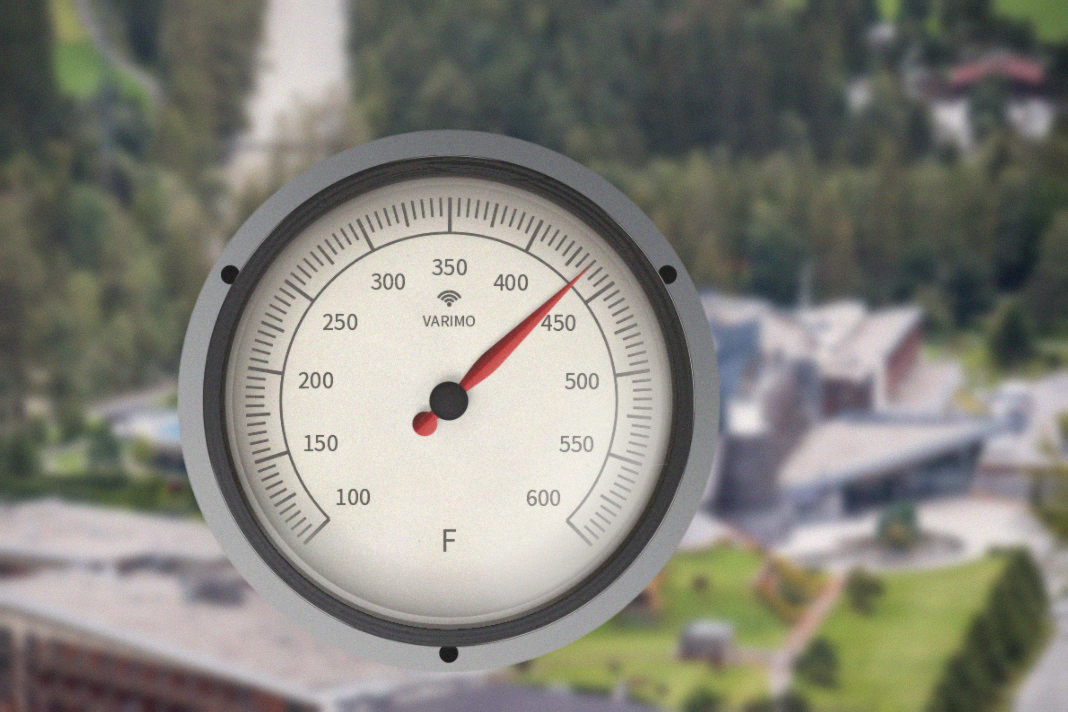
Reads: °F 435
